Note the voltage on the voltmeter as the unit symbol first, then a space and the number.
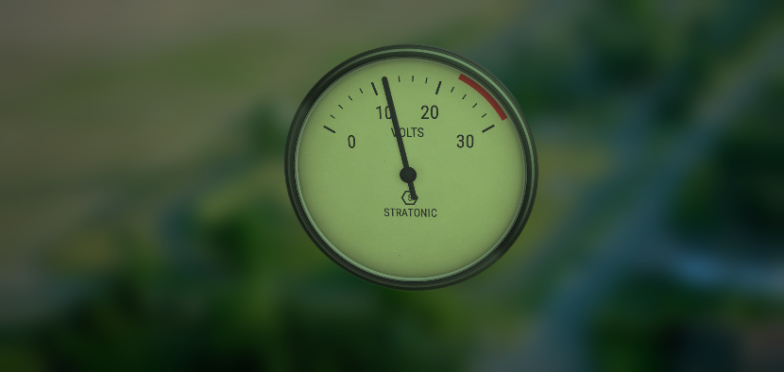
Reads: V 12
